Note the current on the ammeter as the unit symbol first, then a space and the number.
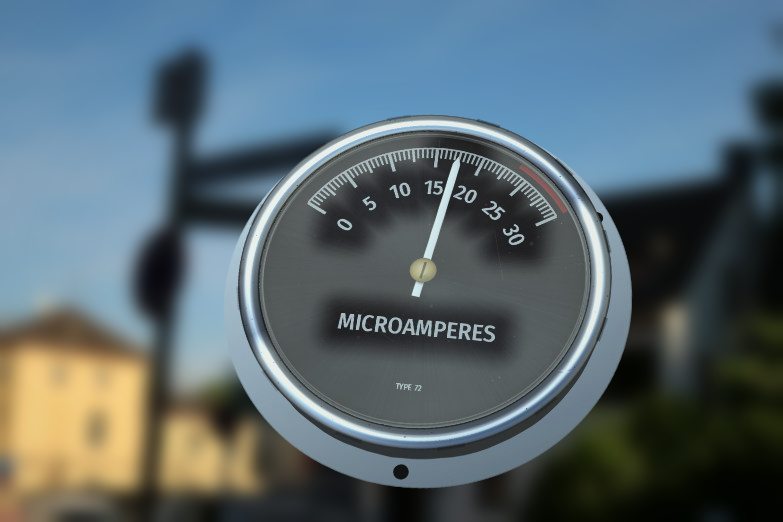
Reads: µA 17.5
